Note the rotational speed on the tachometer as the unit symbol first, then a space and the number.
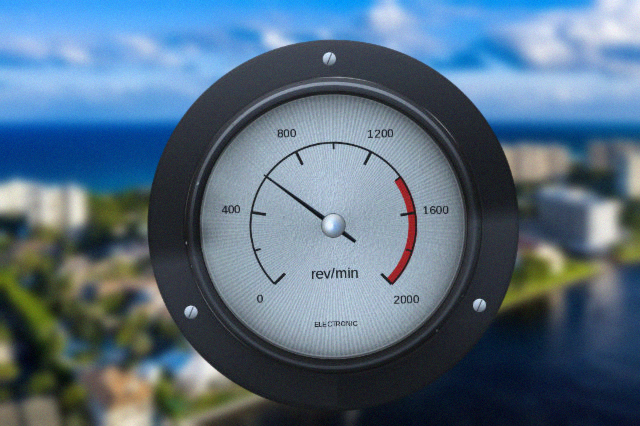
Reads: rpm 600
